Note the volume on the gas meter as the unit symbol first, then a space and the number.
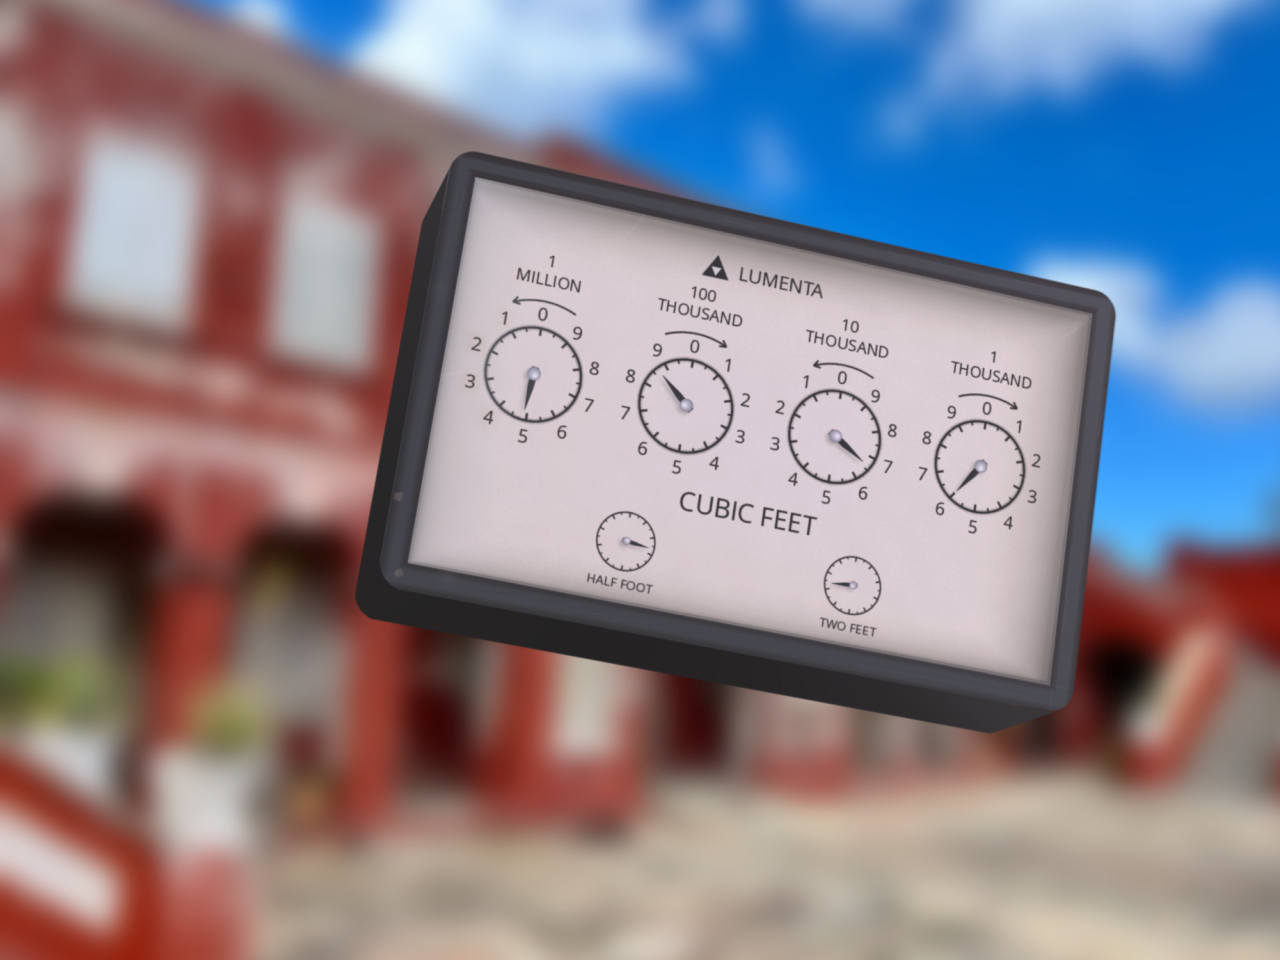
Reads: ft³ 486600
